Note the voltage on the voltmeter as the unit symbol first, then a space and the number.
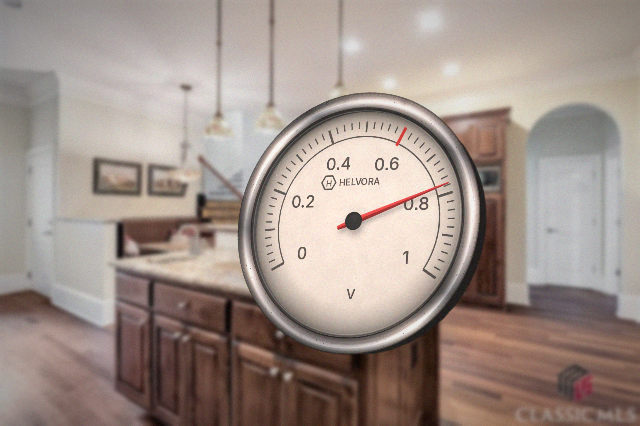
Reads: V 0.78
